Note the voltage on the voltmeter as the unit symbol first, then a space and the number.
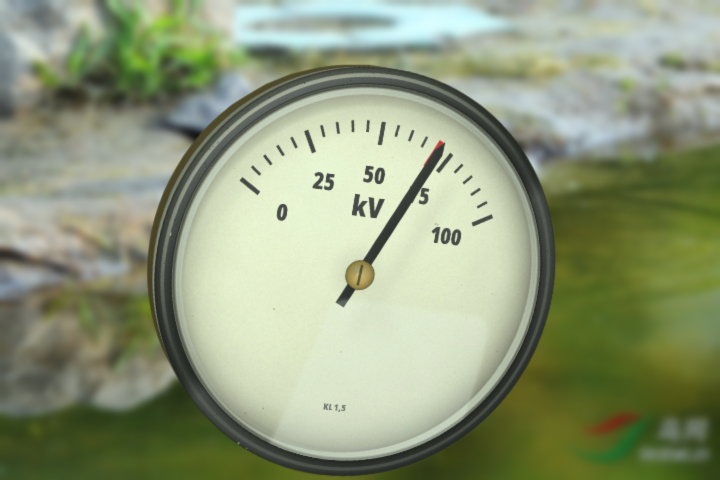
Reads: kV 70
